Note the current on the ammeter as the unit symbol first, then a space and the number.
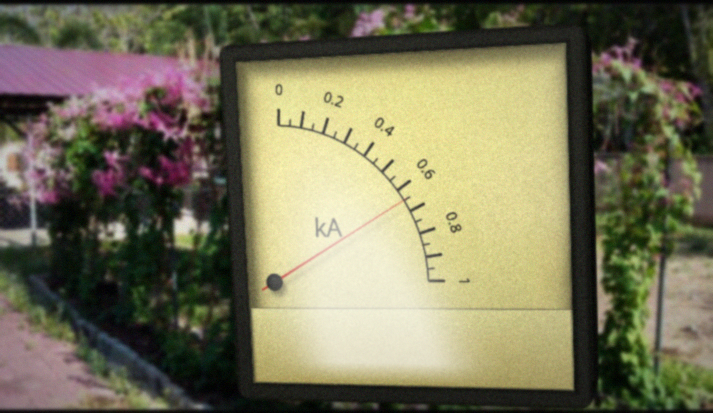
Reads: kA 0.65
